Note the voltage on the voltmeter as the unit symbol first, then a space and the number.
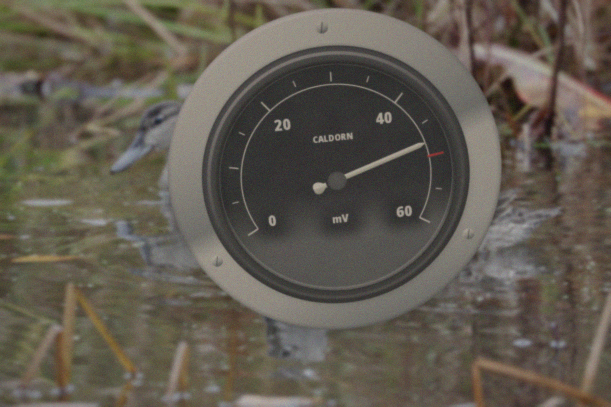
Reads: mV 47.5
